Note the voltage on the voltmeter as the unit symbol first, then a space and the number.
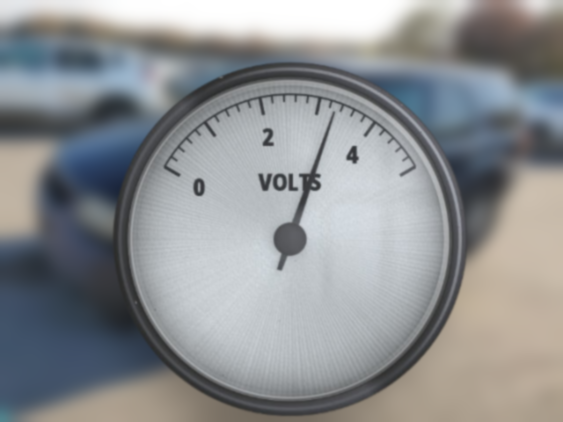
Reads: V 3.3
